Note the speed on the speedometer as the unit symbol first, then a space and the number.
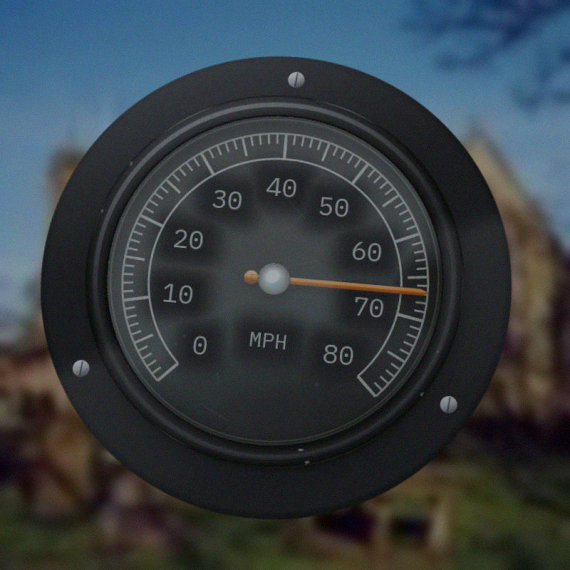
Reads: mph 67
